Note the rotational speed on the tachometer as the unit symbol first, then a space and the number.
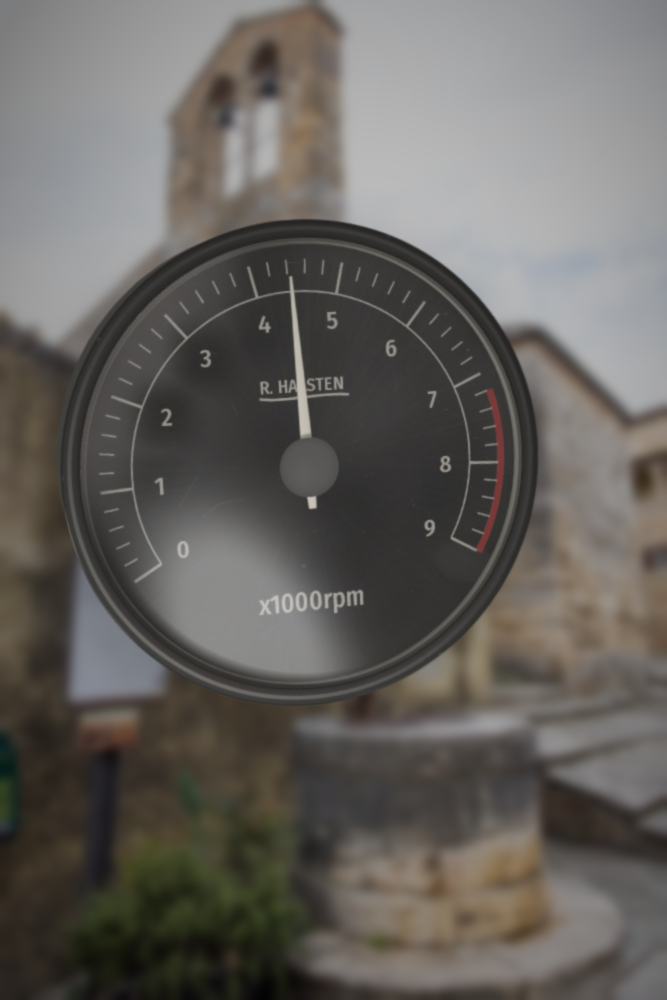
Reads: rpm 4400
